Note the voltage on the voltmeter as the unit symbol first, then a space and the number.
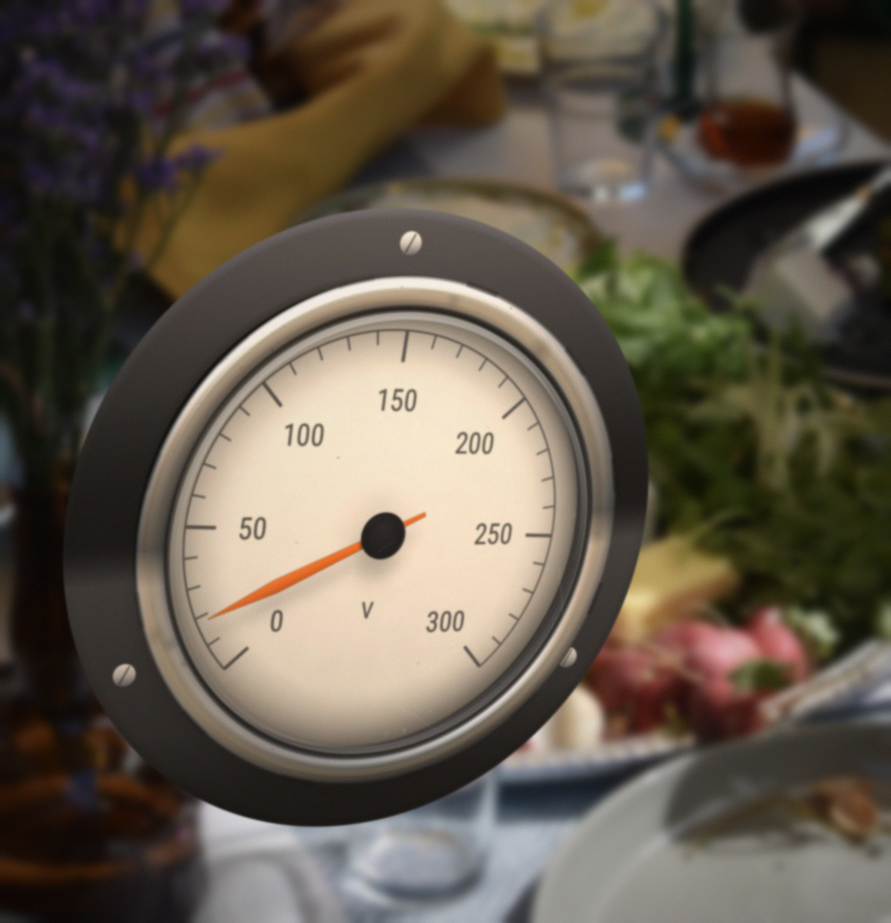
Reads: V 20
